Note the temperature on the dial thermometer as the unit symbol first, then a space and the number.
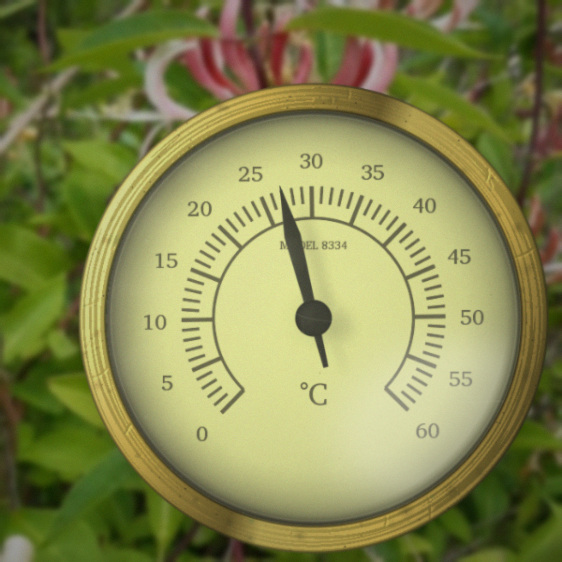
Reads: °C 27
